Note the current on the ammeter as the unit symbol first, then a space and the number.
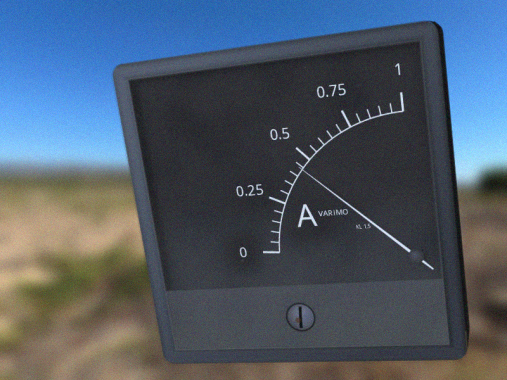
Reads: A 0.45
